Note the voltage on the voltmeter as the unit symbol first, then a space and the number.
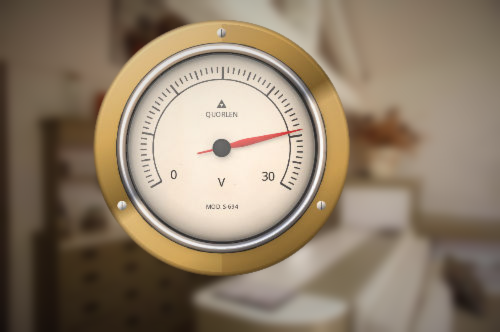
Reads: V 24.5
